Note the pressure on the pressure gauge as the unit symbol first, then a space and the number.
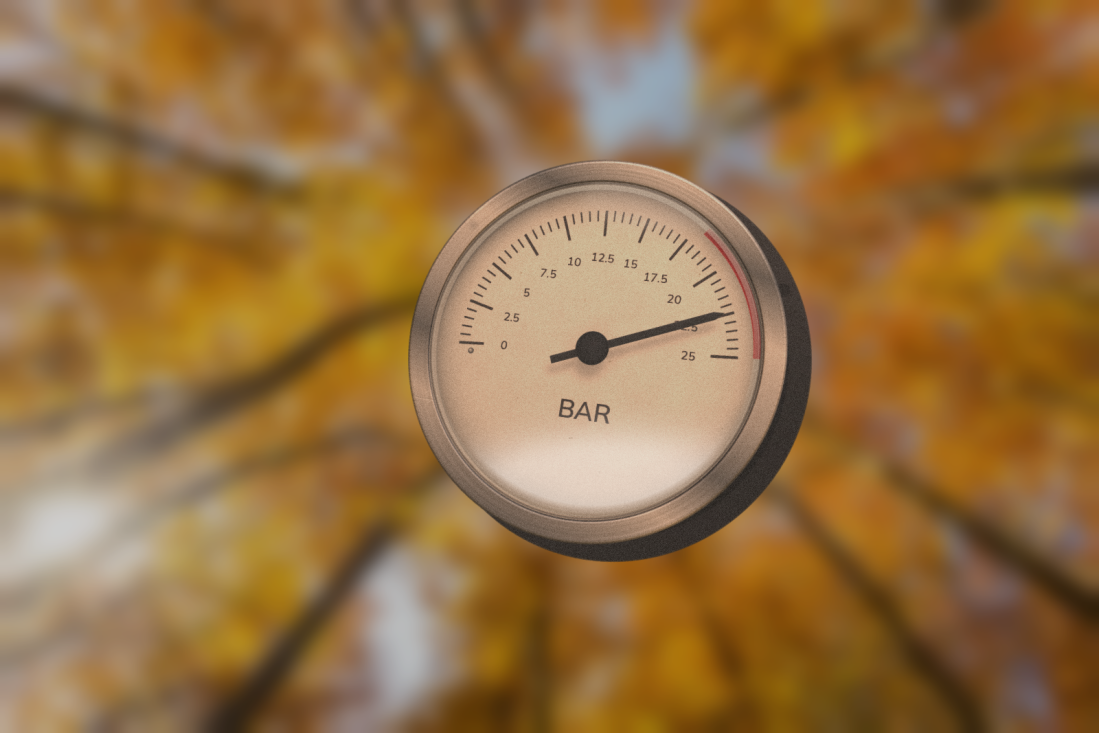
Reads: bar 22.5
